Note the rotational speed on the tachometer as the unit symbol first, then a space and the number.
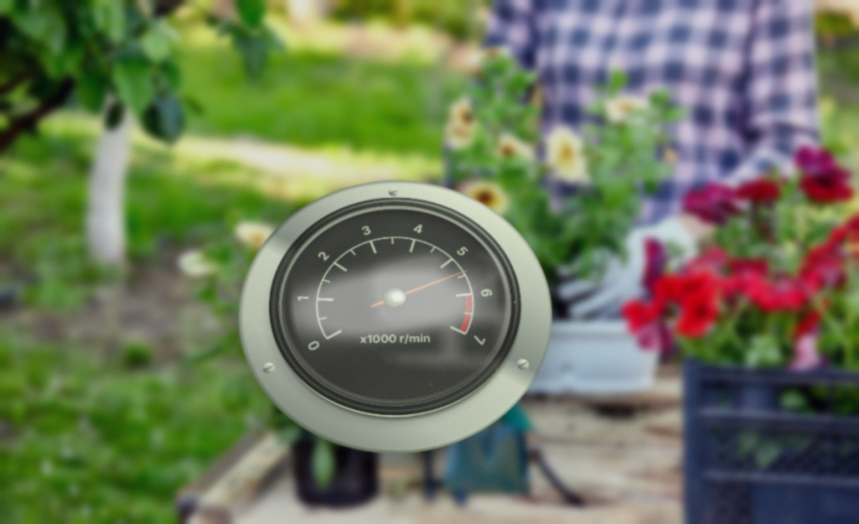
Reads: rpm 5500
